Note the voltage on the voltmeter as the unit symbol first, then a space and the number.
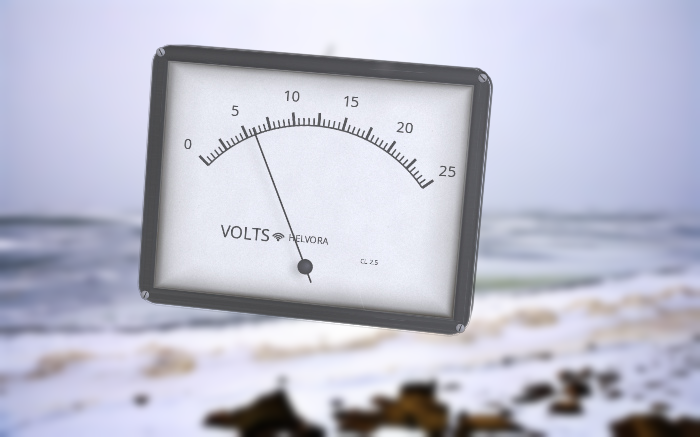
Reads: V 6
